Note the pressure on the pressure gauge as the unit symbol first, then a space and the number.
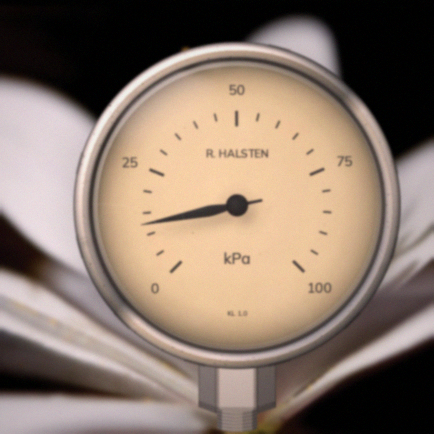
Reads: kPa 12.5
